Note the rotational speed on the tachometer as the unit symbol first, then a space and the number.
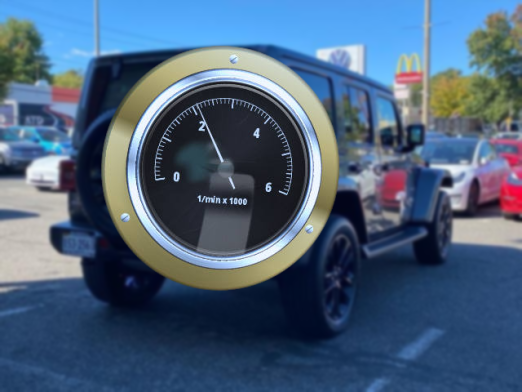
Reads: rpm 2100
